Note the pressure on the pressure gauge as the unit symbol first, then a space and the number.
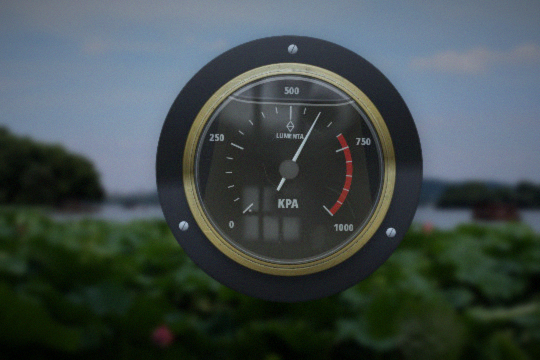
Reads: kPa 600
